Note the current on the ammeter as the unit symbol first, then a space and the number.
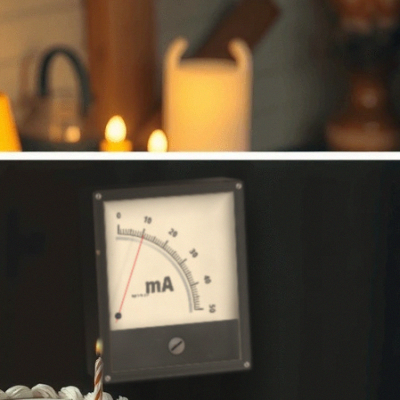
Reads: mA 10
